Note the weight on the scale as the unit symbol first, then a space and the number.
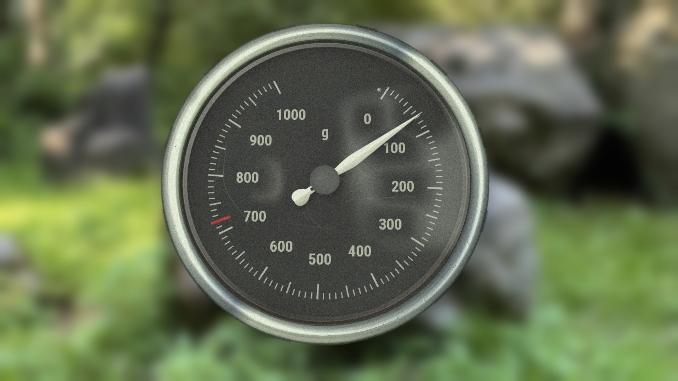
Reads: g 70
